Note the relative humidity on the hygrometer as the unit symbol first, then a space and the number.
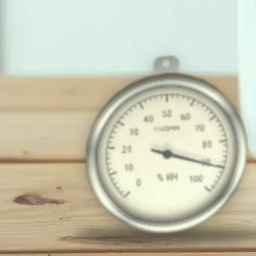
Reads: % 90
